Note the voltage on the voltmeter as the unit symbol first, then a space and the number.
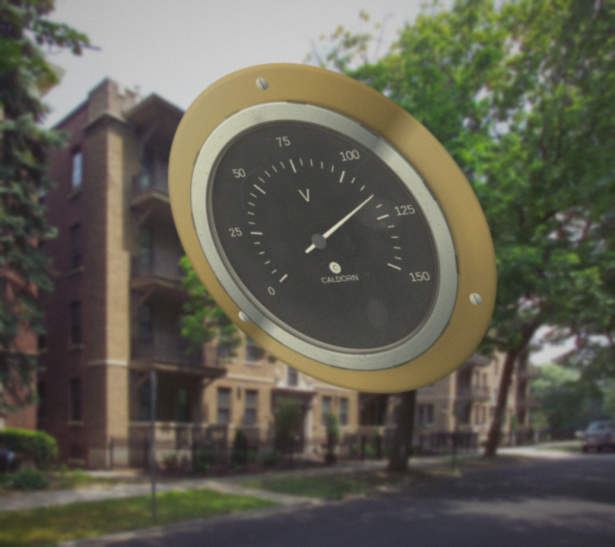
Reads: V 115
